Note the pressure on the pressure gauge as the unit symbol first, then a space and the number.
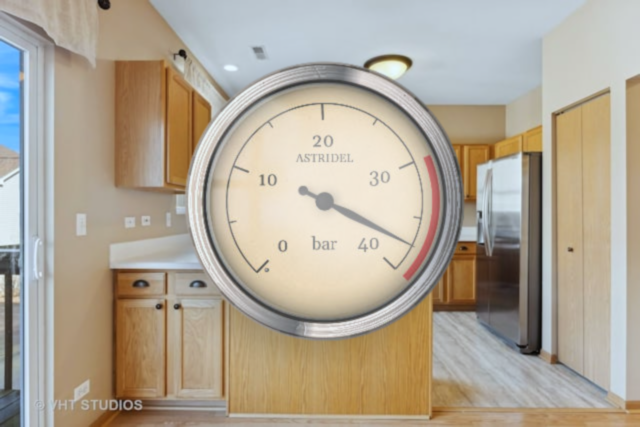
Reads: bar 37.5
